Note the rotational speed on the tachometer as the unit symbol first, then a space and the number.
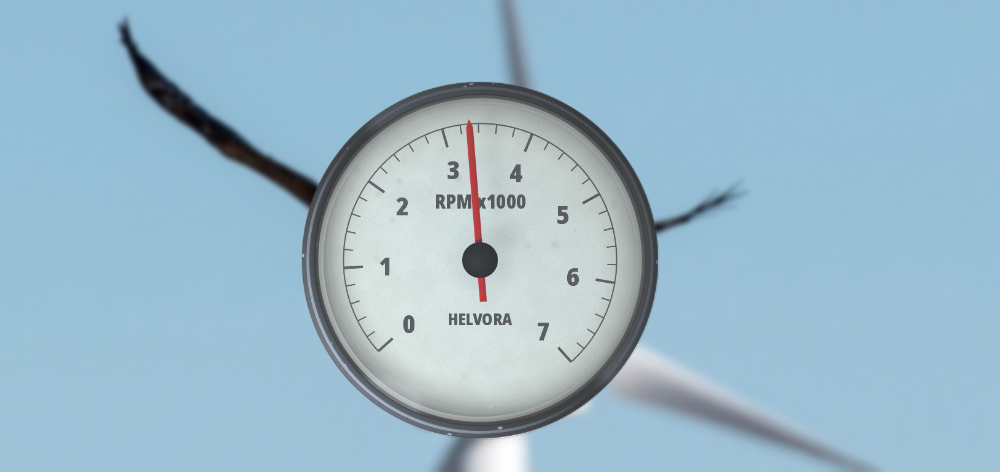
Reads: rpm 3300
